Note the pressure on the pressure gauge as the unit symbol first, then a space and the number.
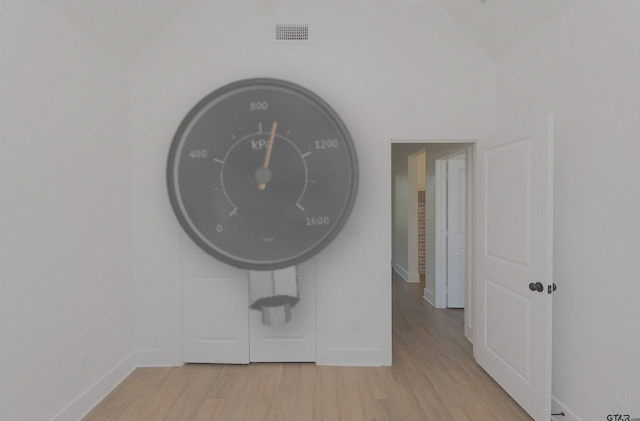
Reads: kPa 900
